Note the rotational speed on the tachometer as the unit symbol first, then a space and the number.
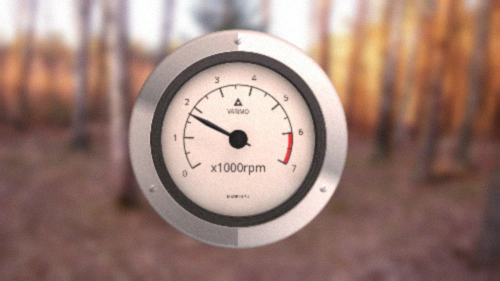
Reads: rpm 1750
